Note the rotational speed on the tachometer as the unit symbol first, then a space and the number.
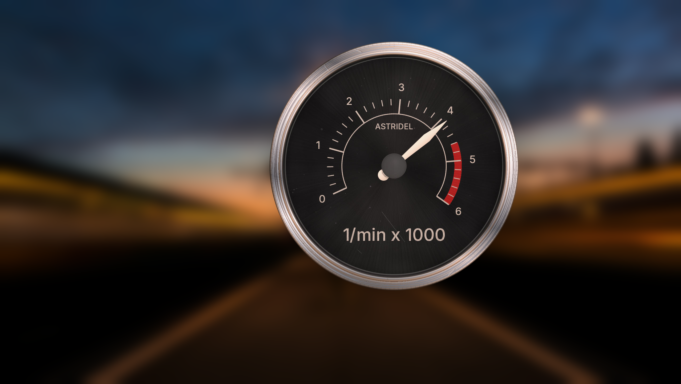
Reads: rpm 4100
